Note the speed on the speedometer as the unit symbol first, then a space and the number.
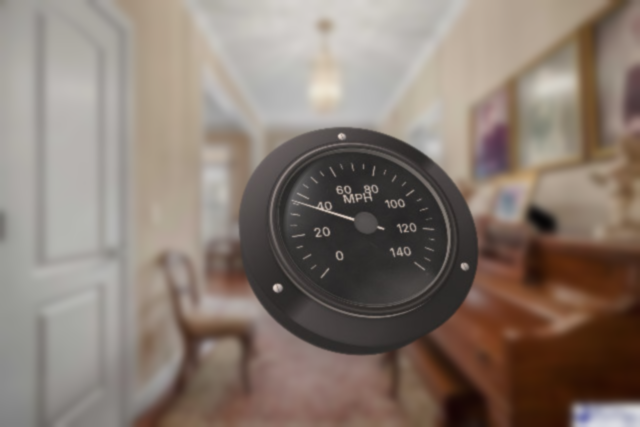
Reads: mph 35
